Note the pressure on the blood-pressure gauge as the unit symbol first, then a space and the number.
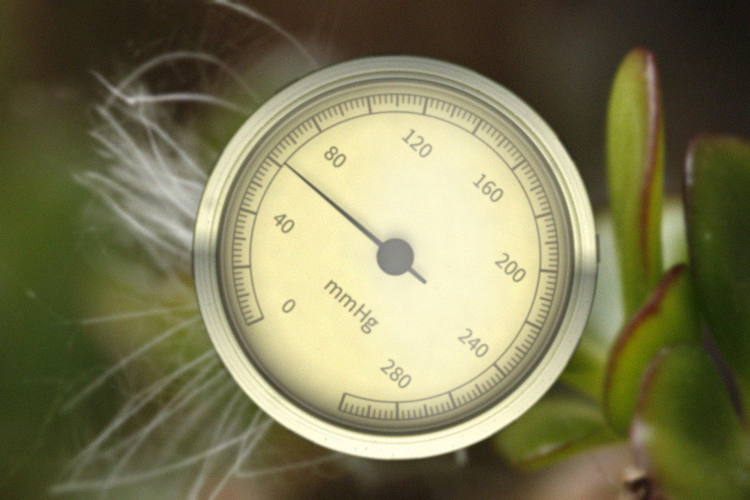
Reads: mmHg 62
